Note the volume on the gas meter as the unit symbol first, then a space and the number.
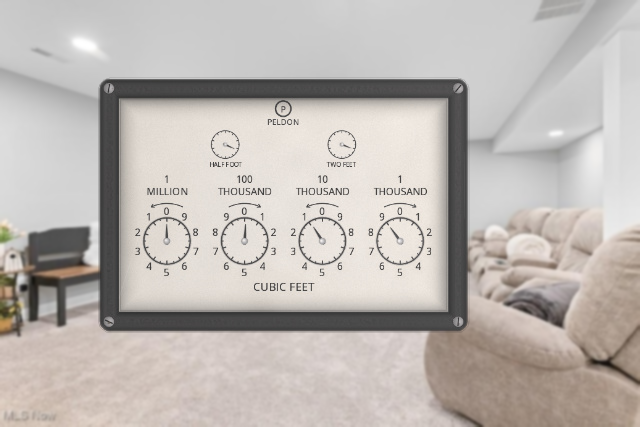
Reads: ft³ 900
